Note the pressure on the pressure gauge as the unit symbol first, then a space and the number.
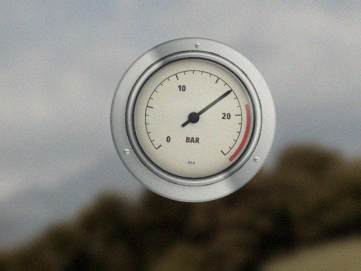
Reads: bar 17
